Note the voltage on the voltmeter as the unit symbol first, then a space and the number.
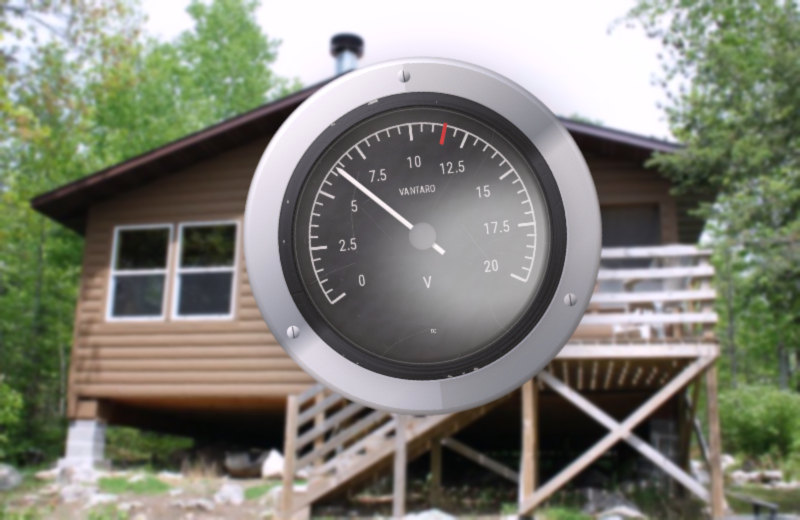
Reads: V 6.25
